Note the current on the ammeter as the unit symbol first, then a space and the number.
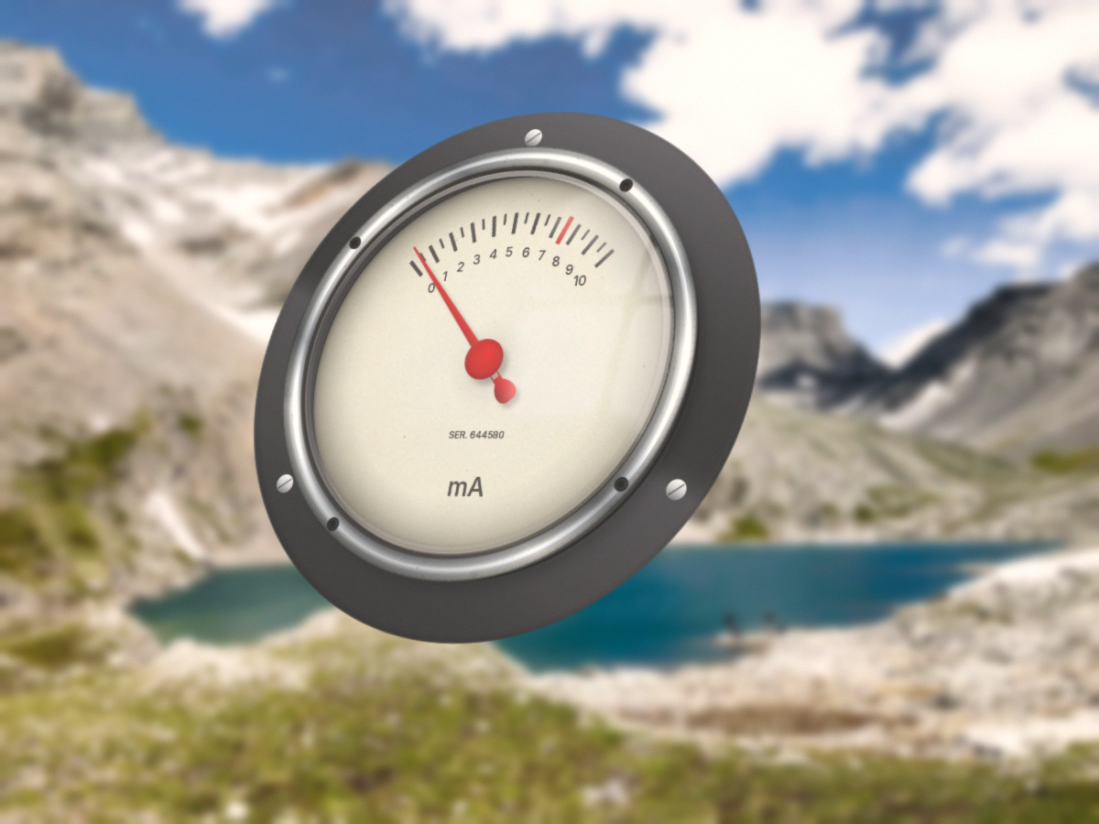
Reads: mA 0.5
